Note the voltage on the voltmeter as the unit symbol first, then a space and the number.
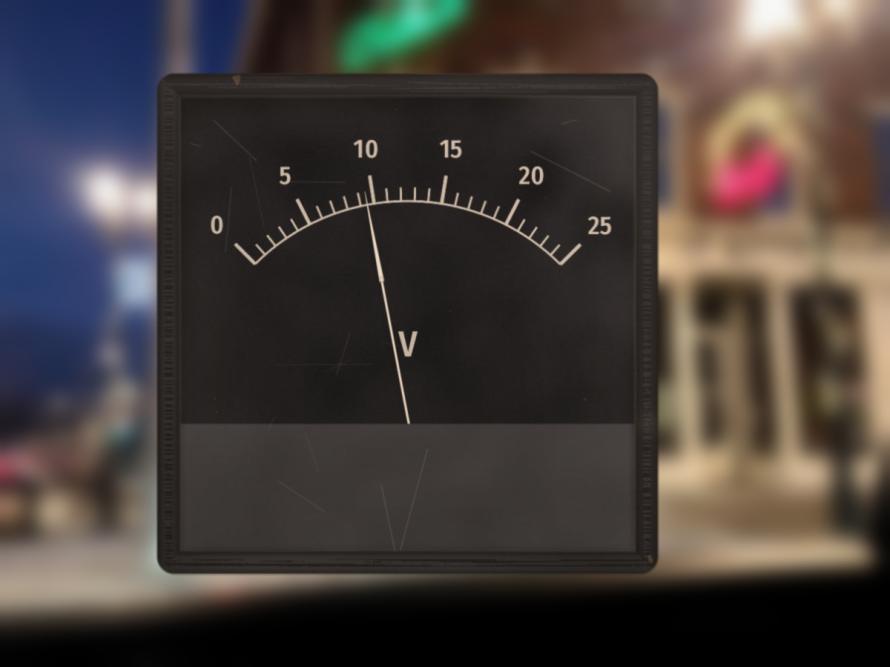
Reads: V 9.5
